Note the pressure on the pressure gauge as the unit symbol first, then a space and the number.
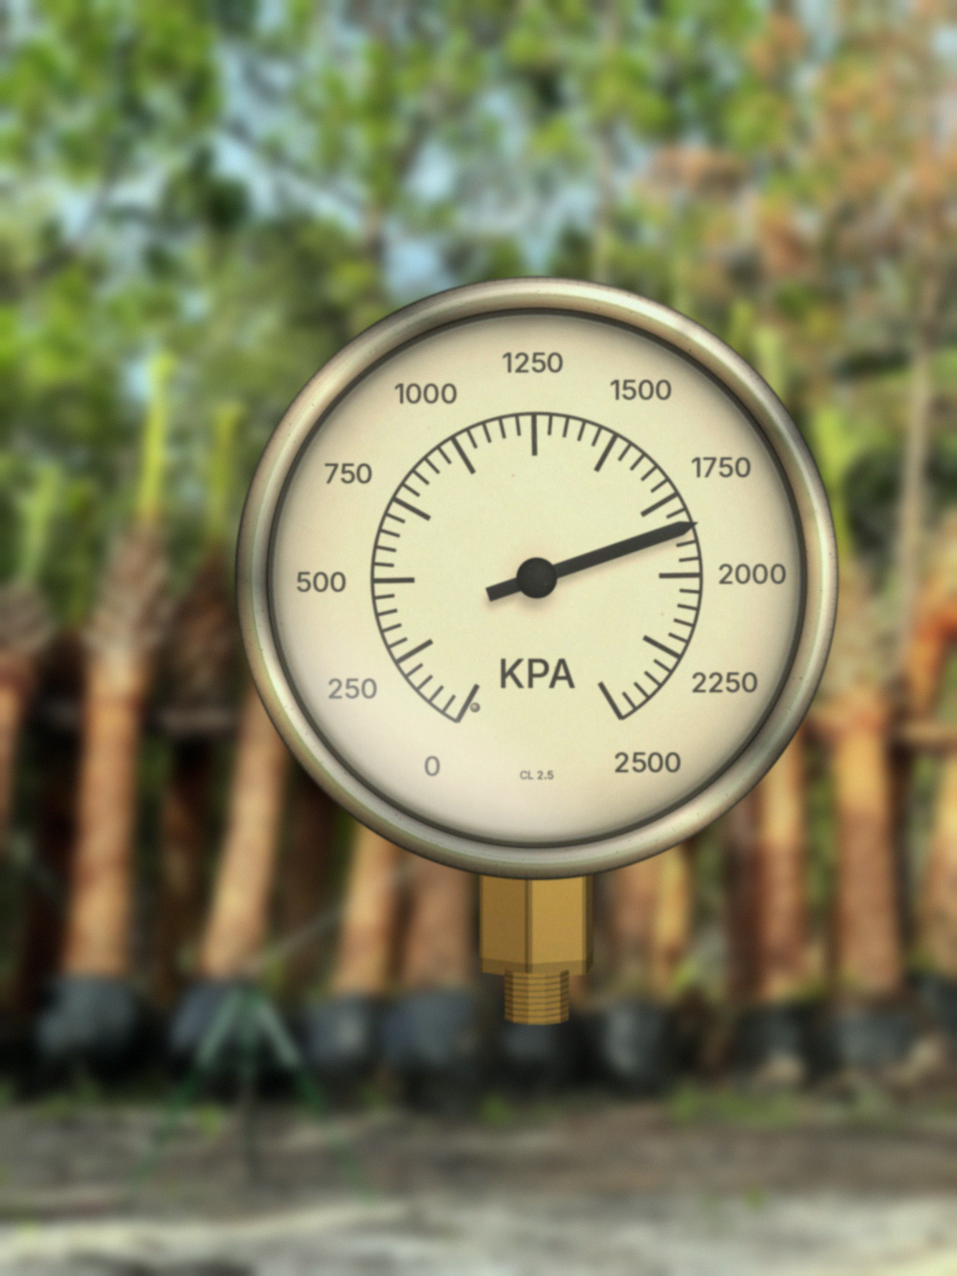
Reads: kPa 1850
